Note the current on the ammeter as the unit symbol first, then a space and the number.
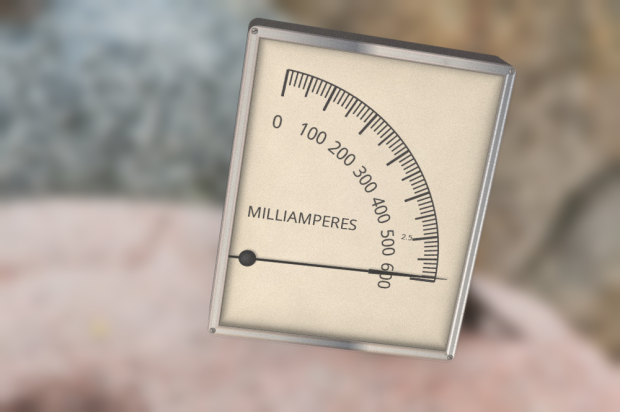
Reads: mA 590
